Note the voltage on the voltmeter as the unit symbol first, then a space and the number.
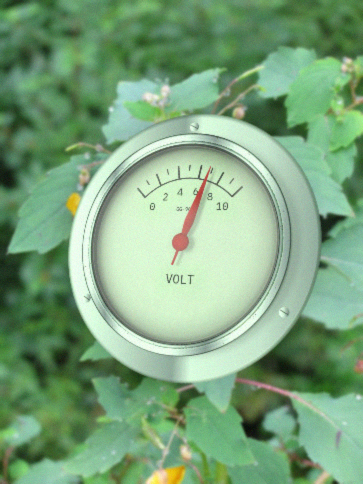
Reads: V 7
